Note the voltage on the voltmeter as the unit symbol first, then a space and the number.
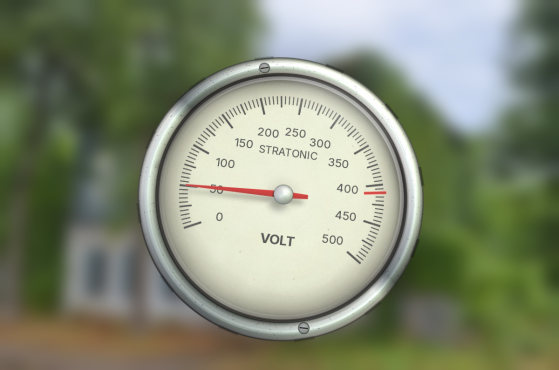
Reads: V 50
